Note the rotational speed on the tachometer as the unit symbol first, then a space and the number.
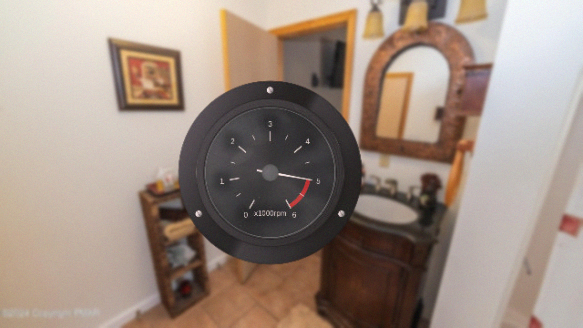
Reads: rpm 5000
